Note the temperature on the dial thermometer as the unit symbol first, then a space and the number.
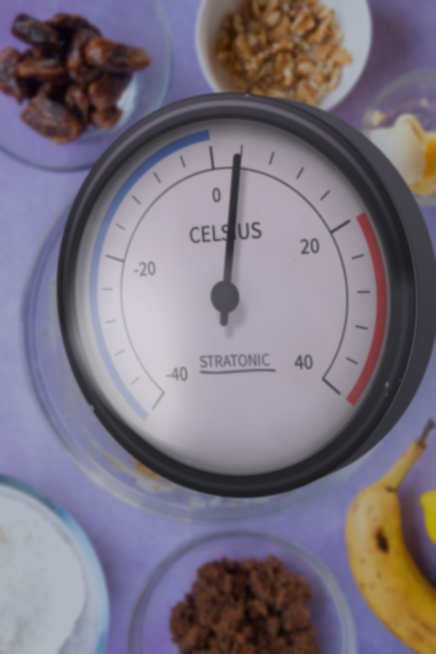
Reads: °C 4
